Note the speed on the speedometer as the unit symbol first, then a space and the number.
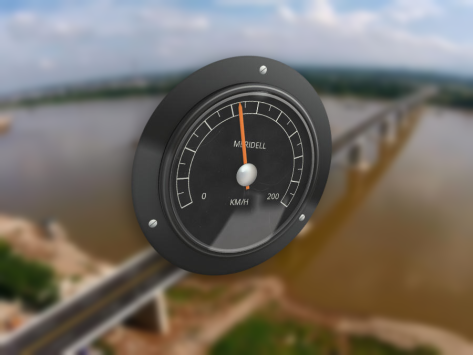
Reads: km/h 85
